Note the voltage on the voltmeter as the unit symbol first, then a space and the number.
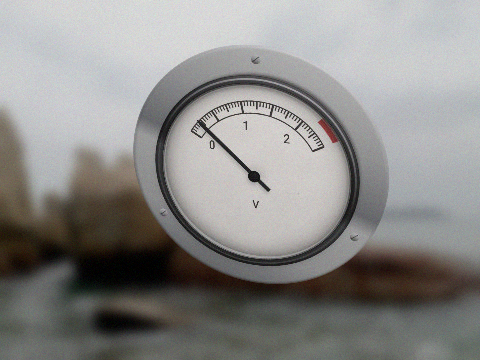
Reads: V 0.25
